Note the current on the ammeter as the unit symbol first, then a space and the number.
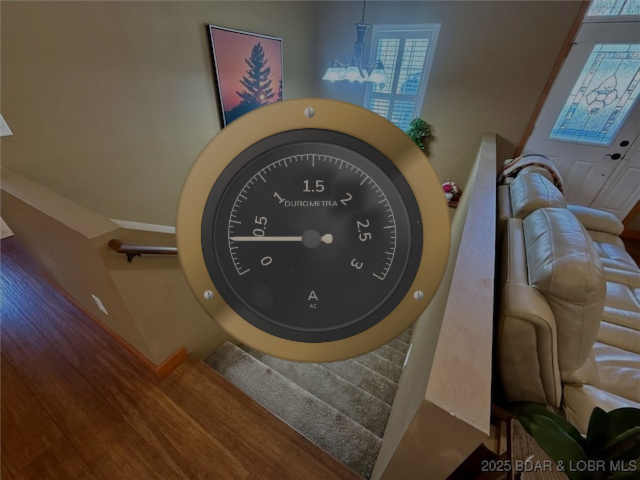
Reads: A 0.35
